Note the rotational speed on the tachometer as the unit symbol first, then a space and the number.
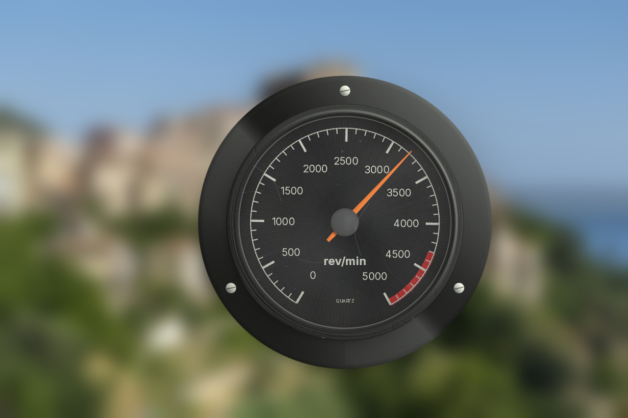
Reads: rpm 3200
